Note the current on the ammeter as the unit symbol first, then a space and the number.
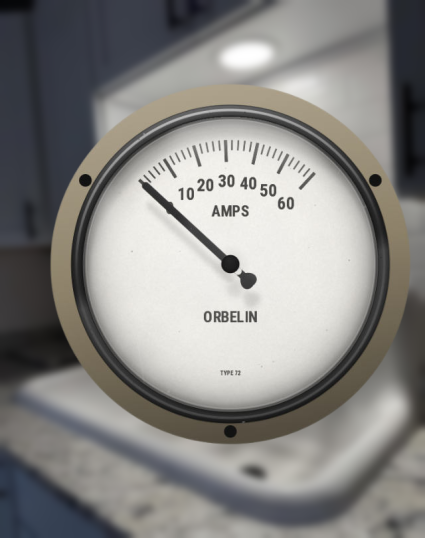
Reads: A 0
